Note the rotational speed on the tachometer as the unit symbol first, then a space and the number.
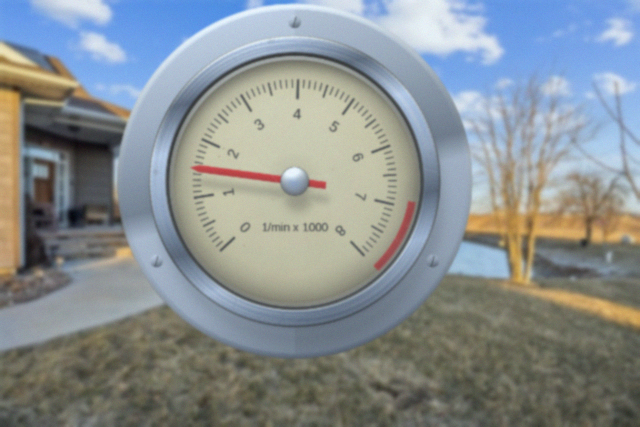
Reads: rpm 1500
